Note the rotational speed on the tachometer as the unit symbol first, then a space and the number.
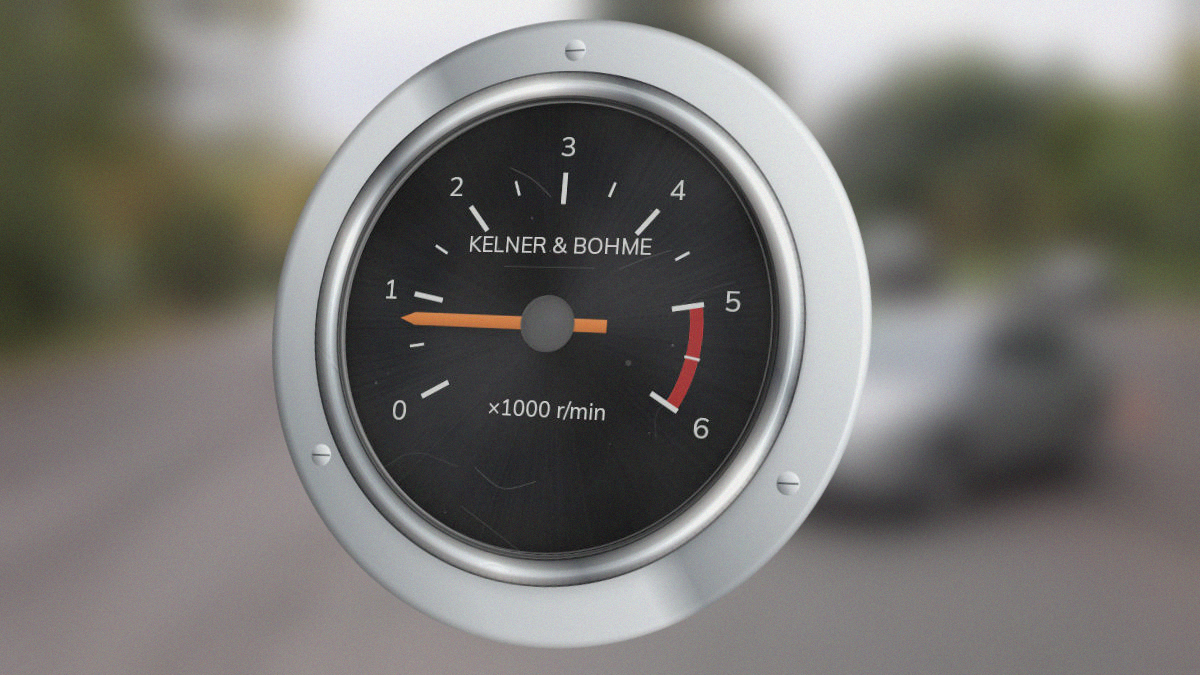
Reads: rpm 750
